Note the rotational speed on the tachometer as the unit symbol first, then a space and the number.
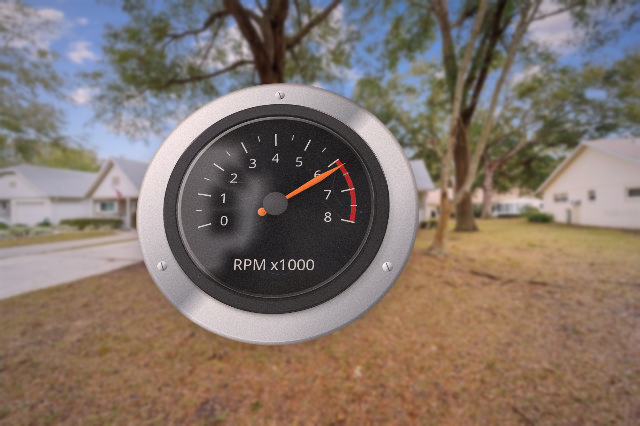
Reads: rpm 6250
